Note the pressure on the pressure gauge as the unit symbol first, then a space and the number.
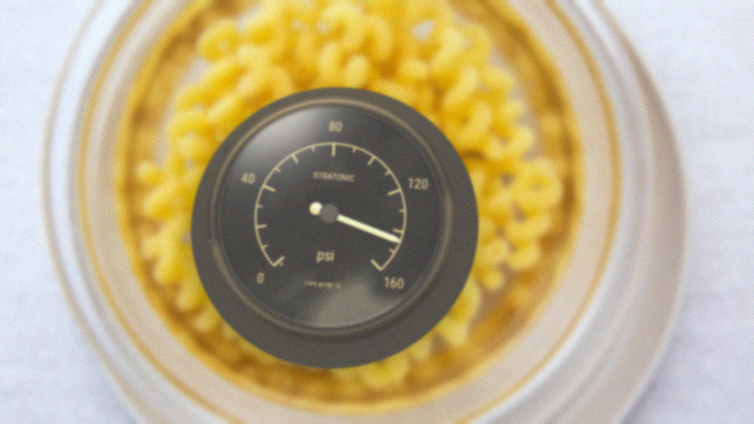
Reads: psi 145
